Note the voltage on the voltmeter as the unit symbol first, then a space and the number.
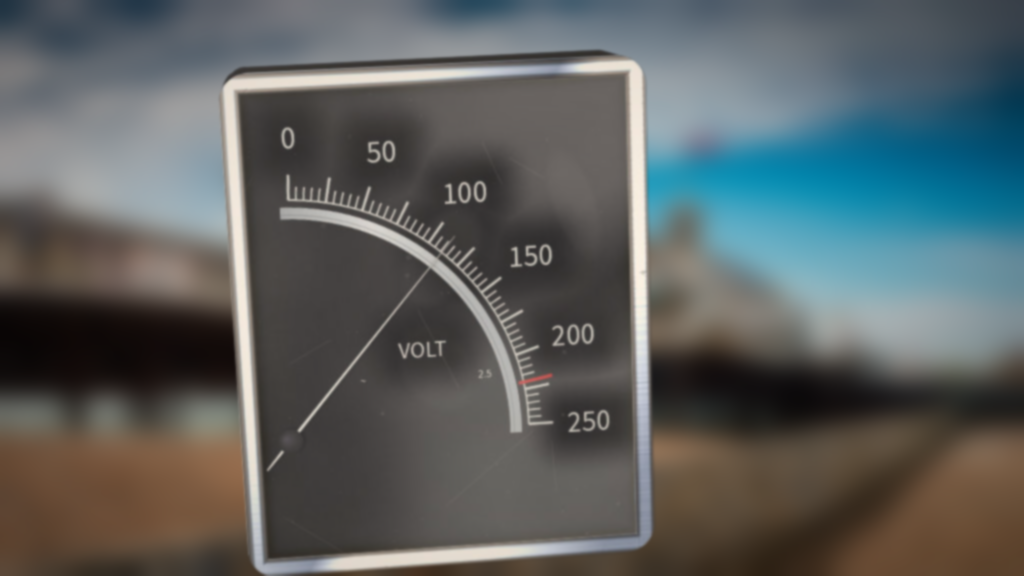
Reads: V 110
